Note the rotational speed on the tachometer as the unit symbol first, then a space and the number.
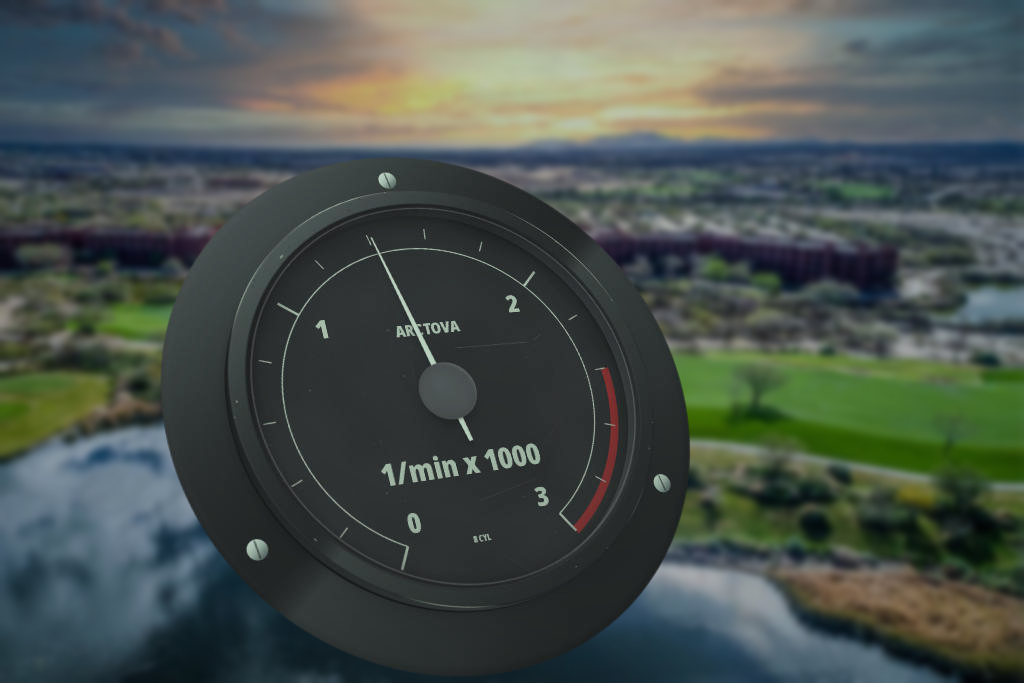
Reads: rpm 1400
